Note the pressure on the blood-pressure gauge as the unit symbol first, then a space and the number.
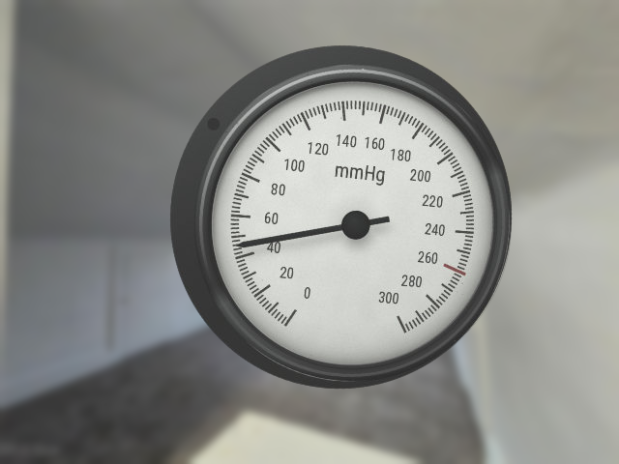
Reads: mmHg 46
